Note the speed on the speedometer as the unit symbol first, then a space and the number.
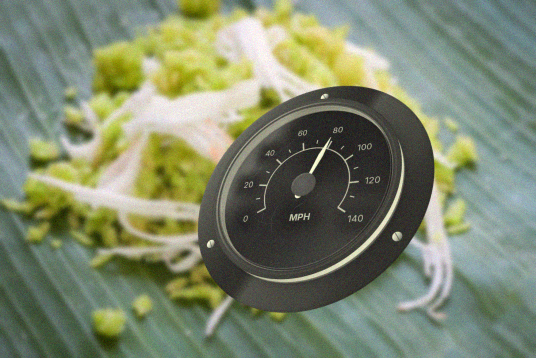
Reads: mph 80
